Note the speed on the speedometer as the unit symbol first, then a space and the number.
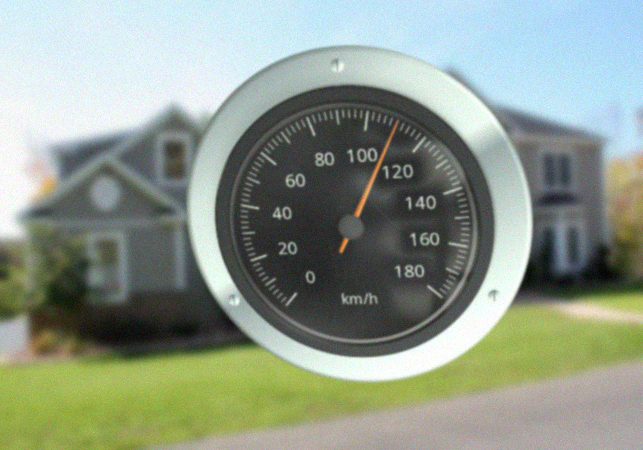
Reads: km/h 110
